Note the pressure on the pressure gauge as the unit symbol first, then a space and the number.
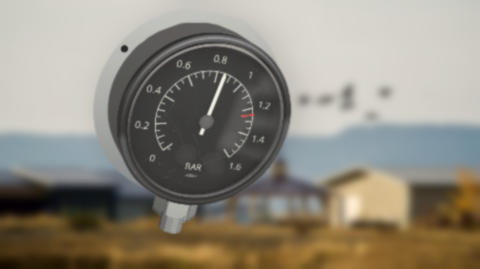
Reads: bar 0.85
